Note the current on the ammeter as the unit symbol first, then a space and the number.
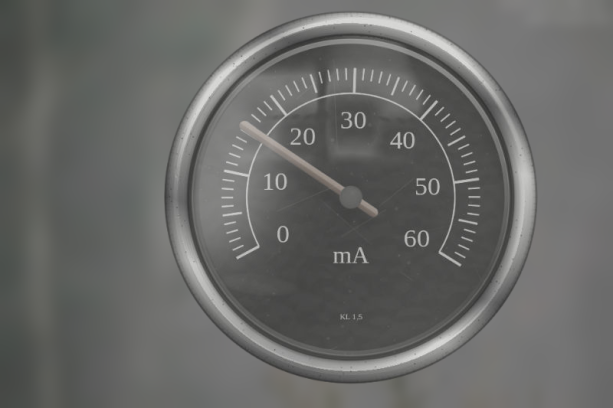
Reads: mA 15.5
